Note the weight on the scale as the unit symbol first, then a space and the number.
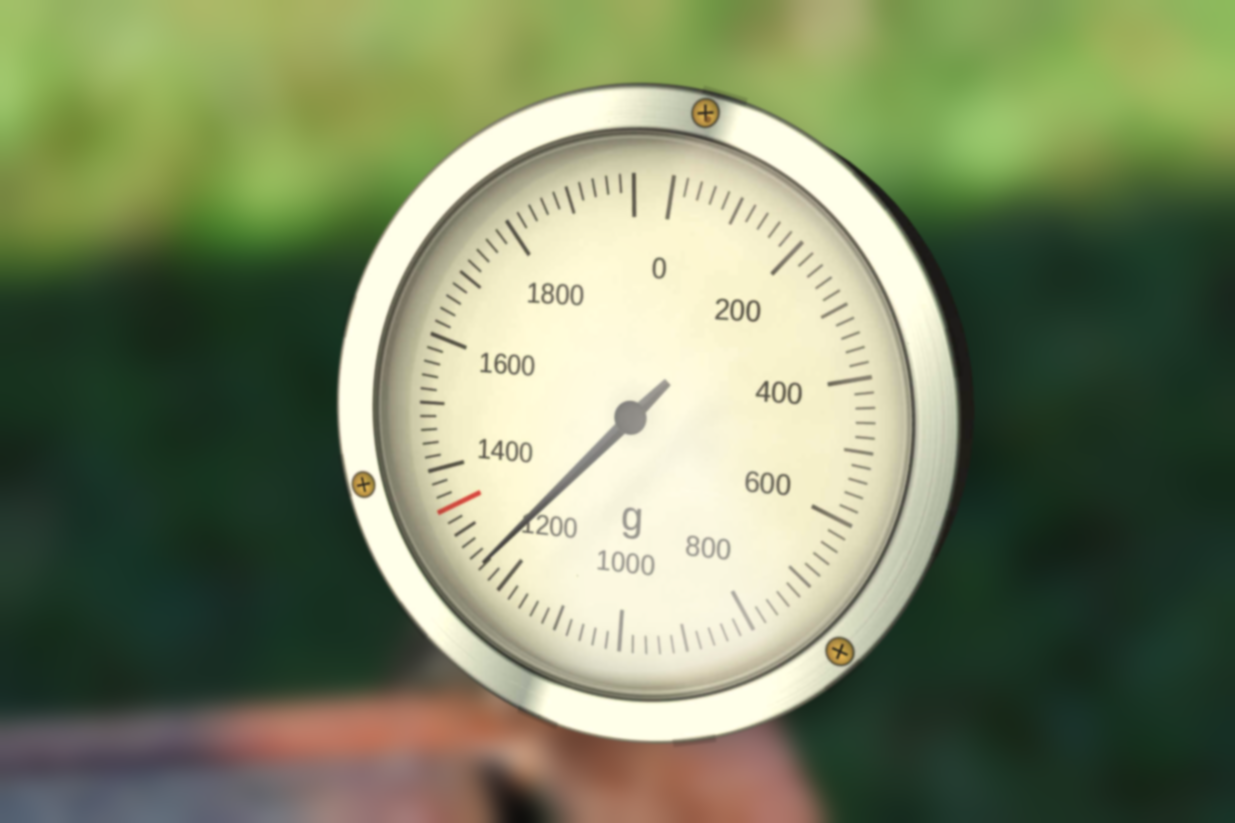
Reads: g 1240
